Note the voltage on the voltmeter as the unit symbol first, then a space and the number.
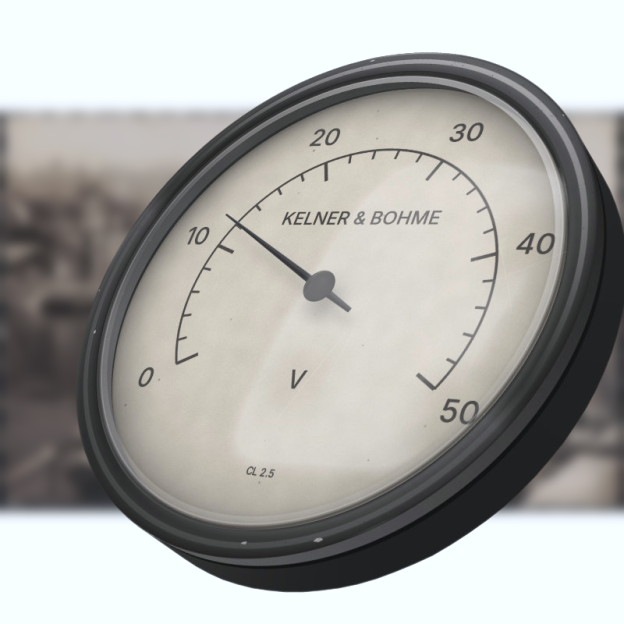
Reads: V 12
